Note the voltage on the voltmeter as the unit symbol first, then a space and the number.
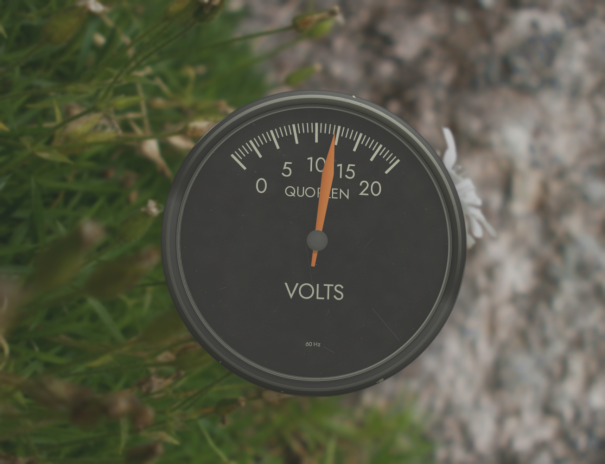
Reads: V 12
